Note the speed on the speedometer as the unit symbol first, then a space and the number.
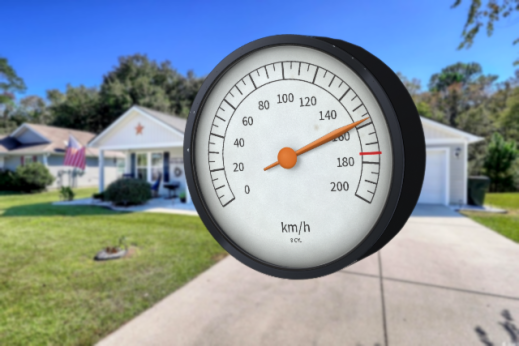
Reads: km/h 157.5
